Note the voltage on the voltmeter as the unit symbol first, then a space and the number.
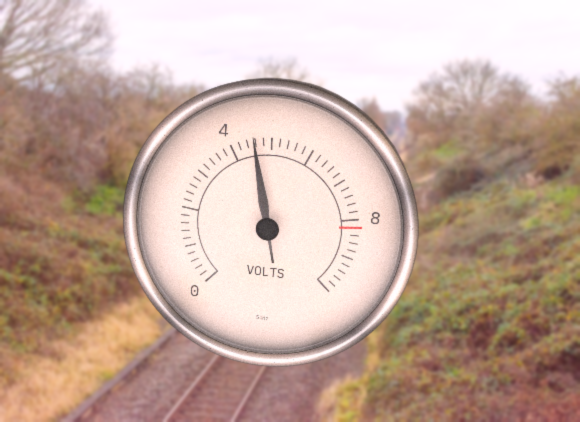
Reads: V 4.6
